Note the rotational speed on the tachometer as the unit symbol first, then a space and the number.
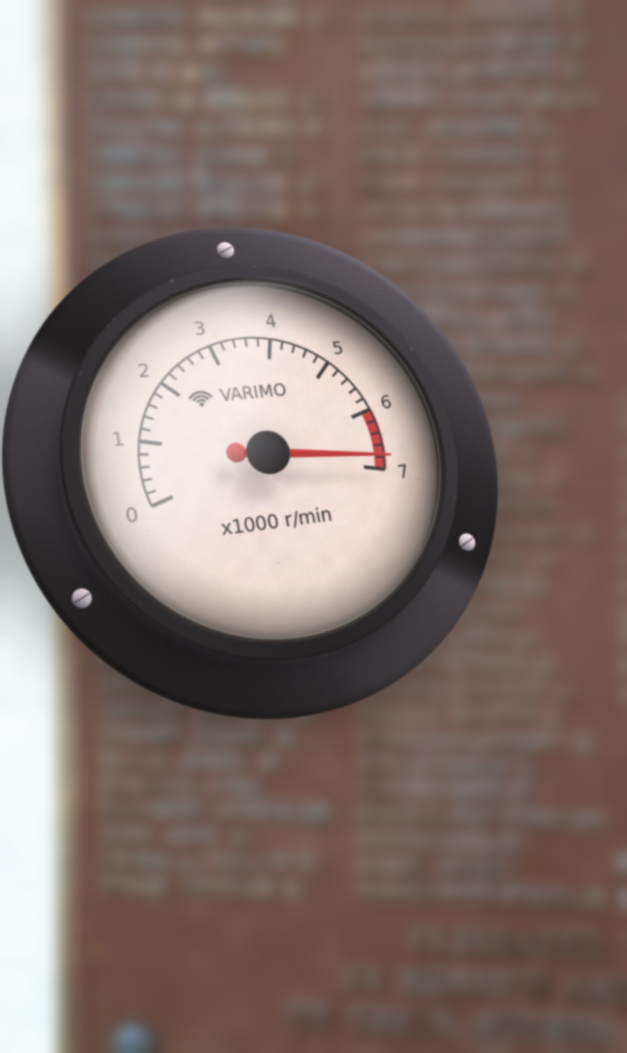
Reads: rpm 6800
